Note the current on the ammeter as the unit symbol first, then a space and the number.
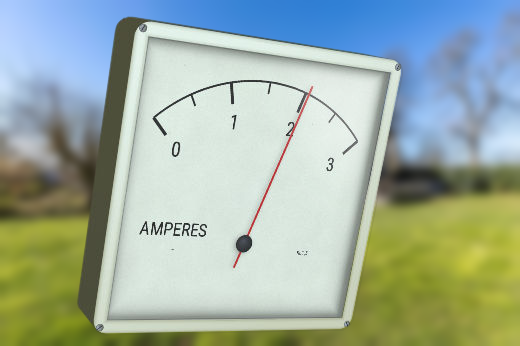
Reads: A 2
